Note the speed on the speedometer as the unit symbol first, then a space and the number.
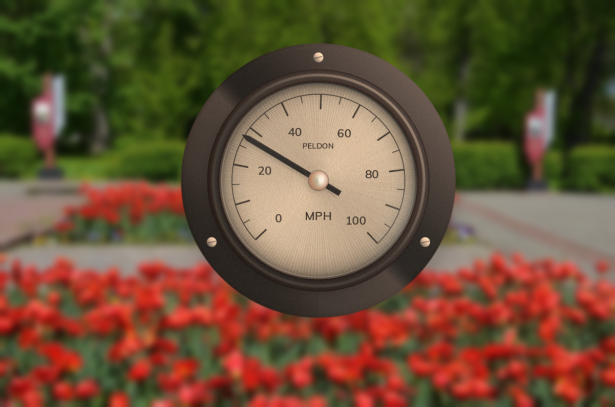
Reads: mph 27.5
